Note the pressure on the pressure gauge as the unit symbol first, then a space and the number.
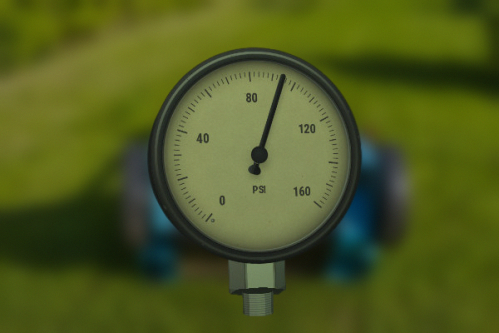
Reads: psi 94
